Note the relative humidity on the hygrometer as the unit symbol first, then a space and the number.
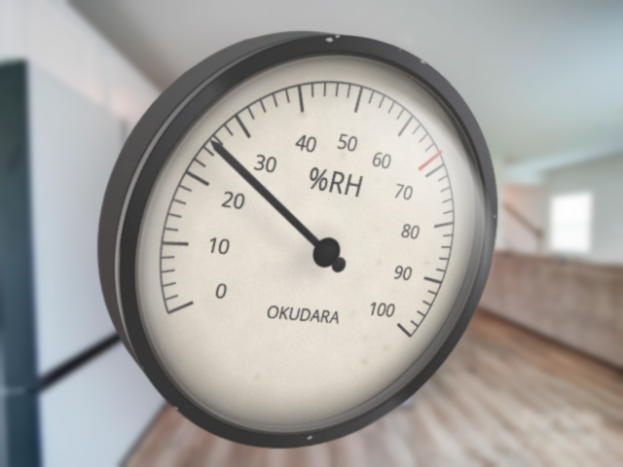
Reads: % 25
